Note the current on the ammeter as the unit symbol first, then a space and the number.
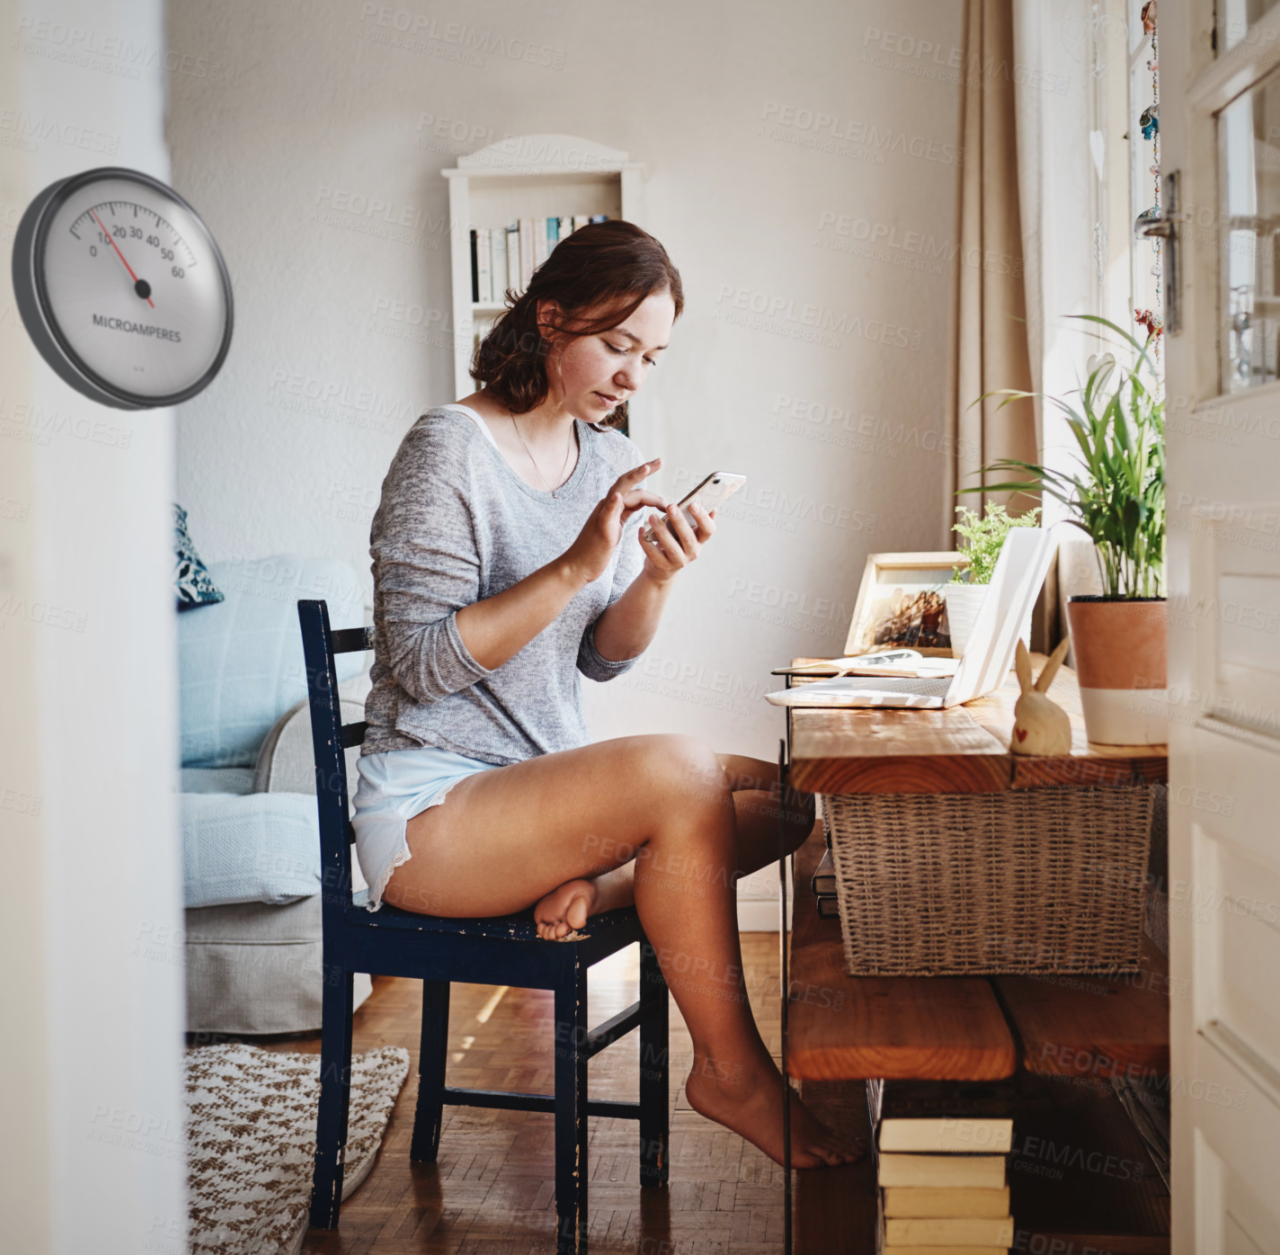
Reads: µA 10
